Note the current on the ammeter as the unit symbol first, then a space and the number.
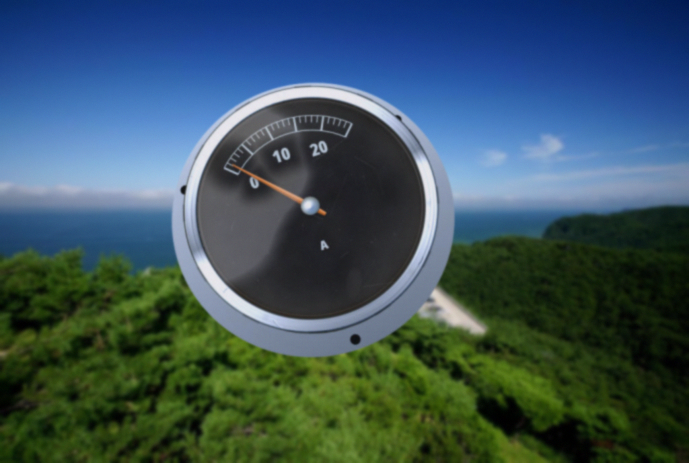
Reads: A 1
